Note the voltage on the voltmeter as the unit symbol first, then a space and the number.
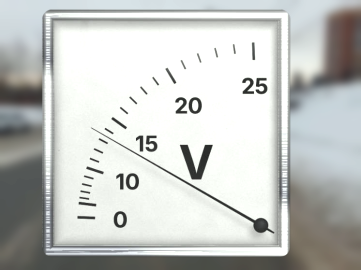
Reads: V 13.5
